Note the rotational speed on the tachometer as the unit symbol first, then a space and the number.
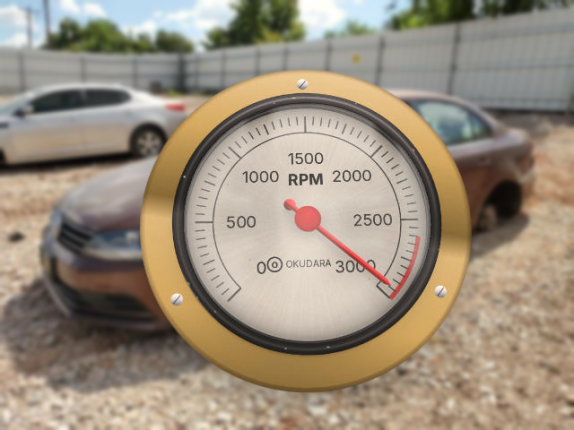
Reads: rpm 2950
